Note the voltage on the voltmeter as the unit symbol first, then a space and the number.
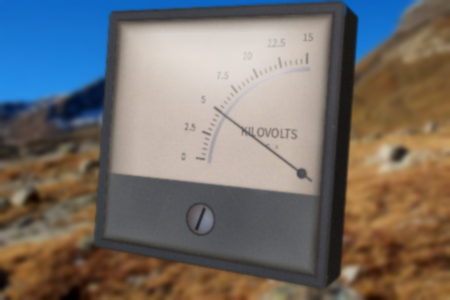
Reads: kV 5
